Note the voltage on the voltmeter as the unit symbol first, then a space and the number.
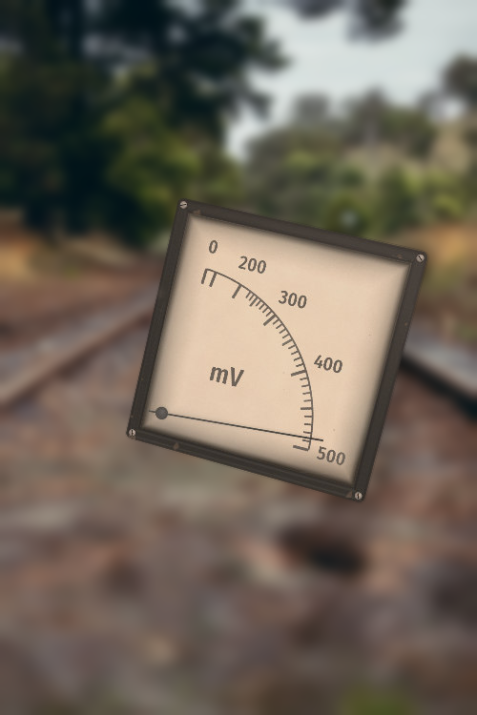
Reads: mV 485
